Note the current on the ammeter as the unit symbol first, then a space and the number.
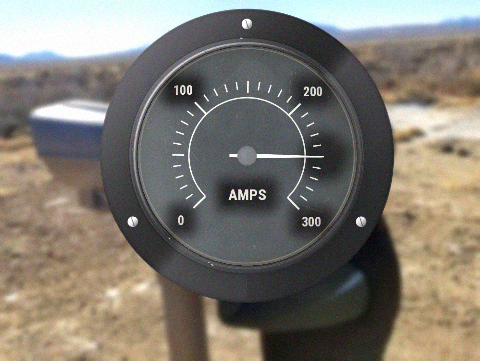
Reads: A 250
